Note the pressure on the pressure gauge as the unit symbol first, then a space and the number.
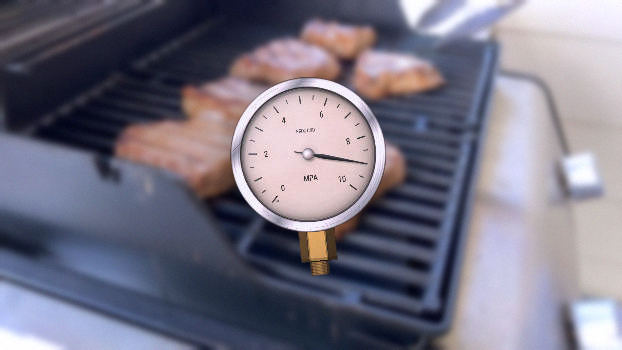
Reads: MPa 9
